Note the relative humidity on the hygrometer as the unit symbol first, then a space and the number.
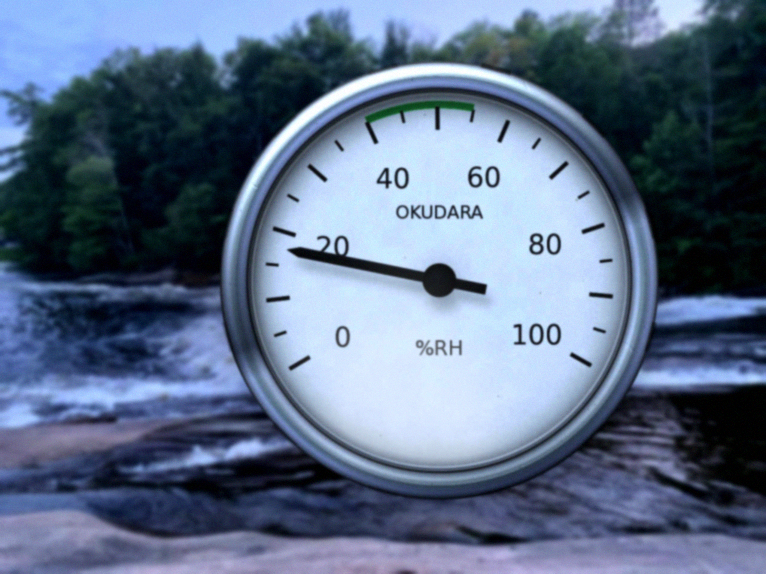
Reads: % 17.5
